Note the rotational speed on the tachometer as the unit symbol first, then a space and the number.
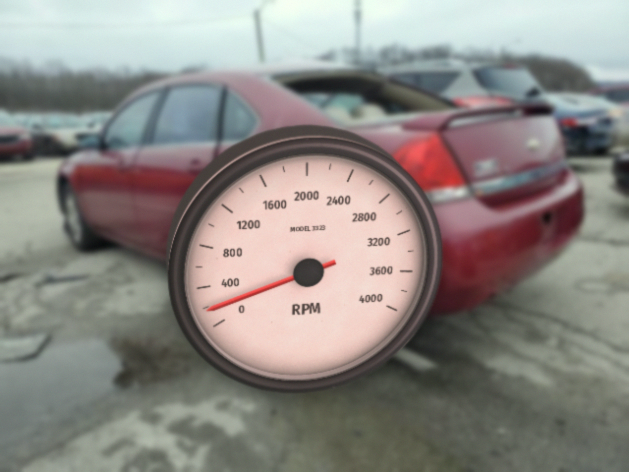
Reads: rpm 200
